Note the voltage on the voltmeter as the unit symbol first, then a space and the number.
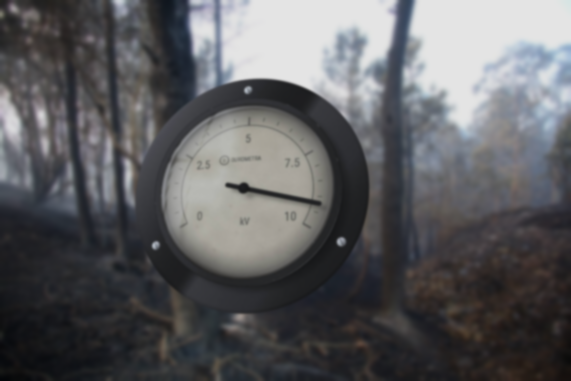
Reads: kV 9.25
